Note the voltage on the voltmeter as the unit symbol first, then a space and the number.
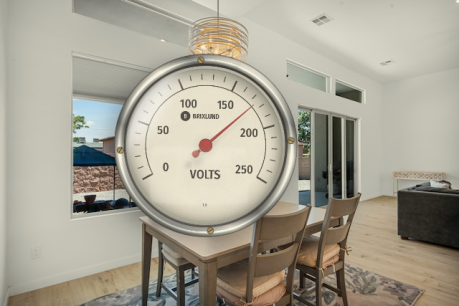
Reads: V 175
